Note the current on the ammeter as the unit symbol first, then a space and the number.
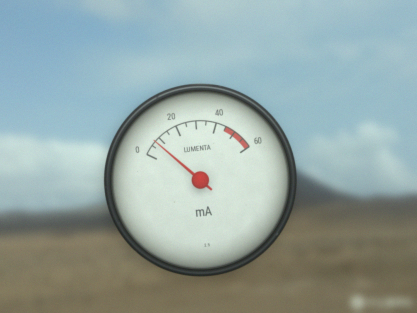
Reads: mA 7.5
